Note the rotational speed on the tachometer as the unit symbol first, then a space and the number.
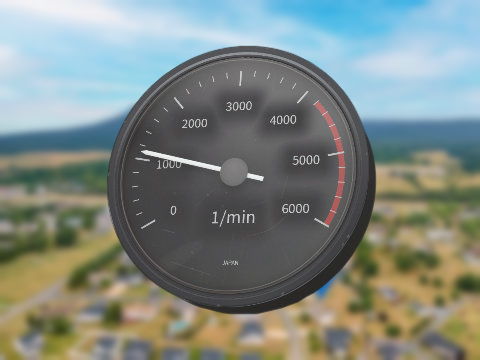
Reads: rpm 1100
